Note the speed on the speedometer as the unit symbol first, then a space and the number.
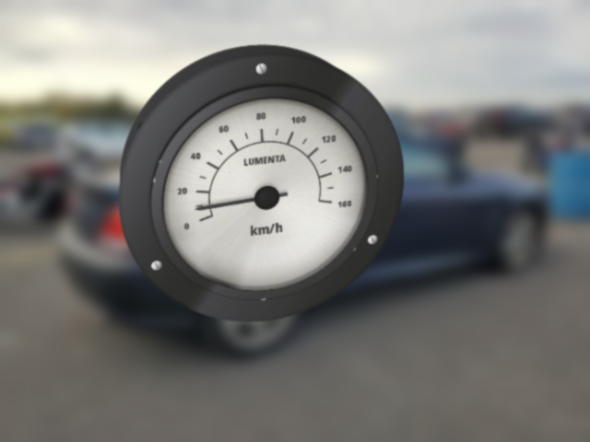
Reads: km/h 10
